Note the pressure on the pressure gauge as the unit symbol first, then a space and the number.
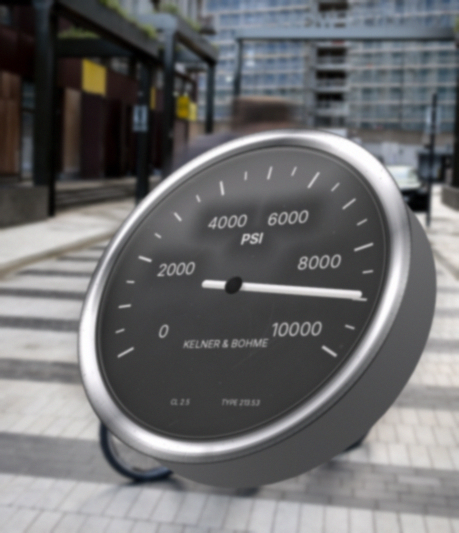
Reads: psi 9000
